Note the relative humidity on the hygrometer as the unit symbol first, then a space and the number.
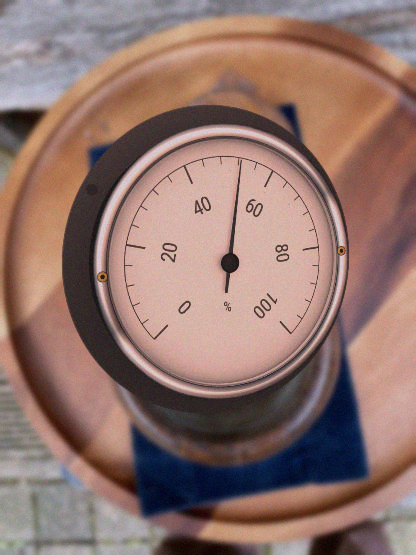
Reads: % 52
